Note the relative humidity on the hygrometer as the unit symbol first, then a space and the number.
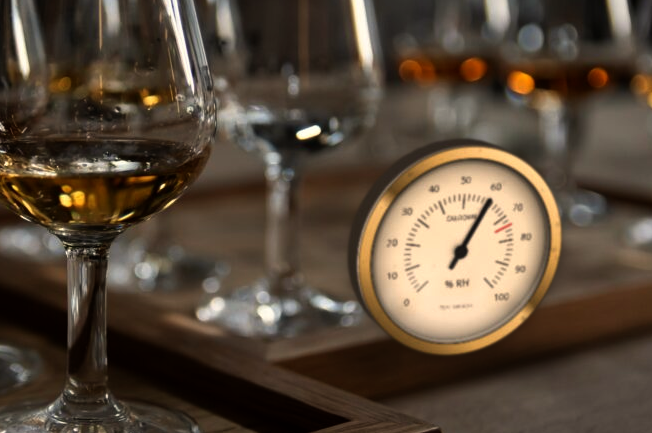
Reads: % 60
